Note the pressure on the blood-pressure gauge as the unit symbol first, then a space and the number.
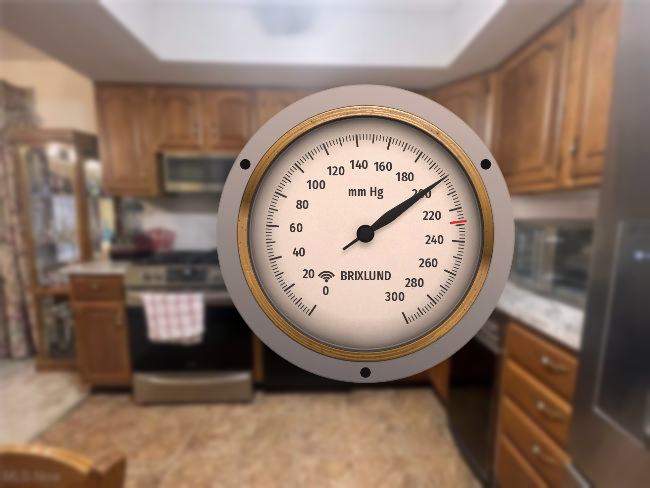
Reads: mmHg 200
